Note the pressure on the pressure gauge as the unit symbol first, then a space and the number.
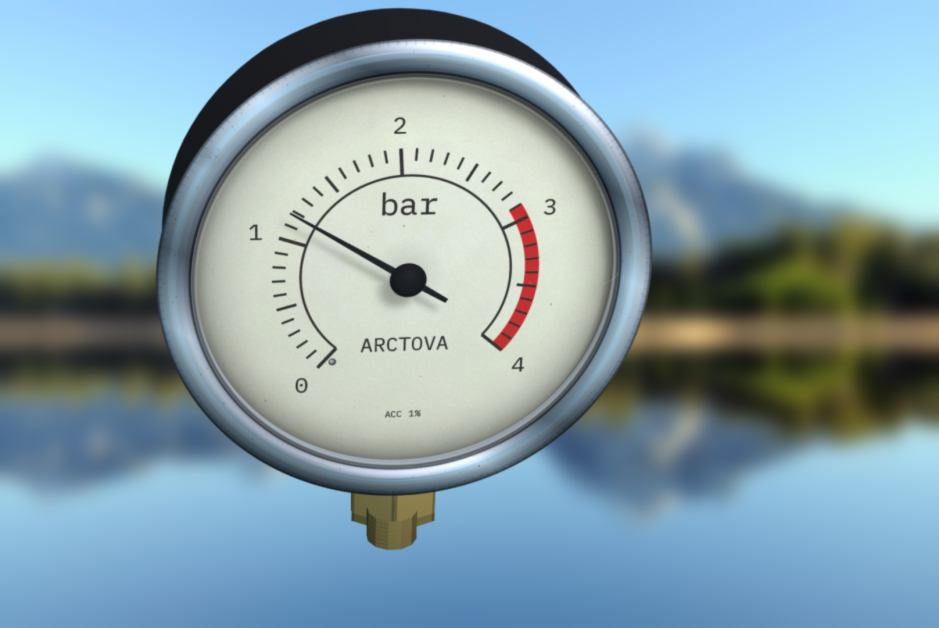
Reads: bar 1.2
